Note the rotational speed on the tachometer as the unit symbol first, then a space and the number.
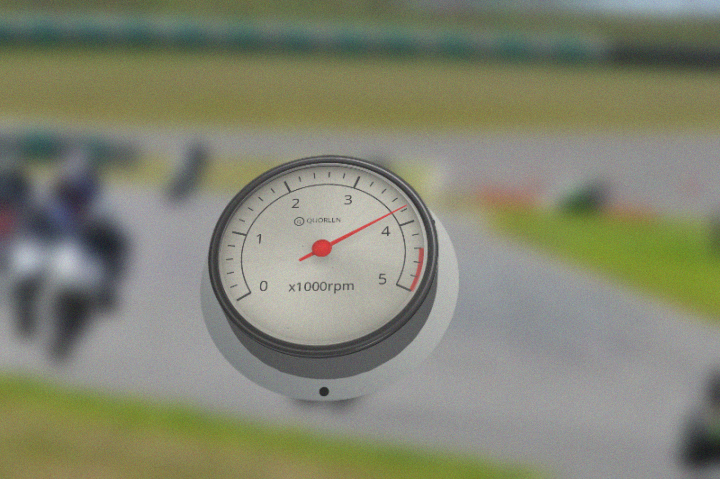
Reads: rpm 3800
